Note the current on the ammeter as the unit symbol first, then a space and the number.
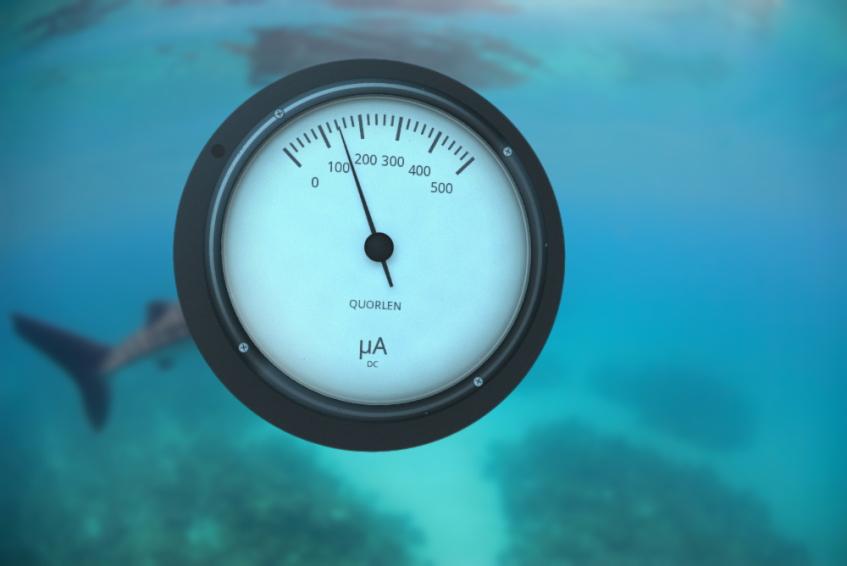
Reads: µA 140
